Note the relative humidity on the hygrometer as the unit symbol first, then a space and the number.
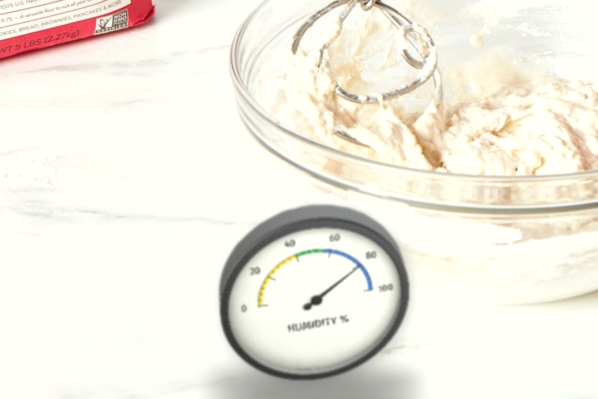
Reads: % 80
